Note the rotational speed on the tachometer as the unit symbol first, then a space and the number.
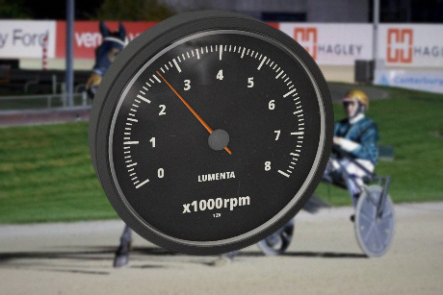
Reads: rpm 2600
